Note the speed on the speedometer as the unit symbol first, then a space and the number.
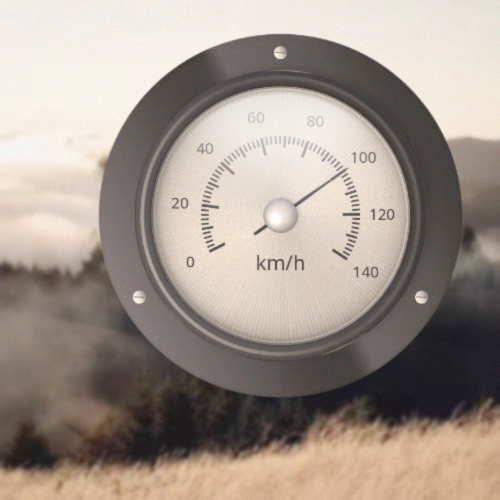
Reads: km/h 100
